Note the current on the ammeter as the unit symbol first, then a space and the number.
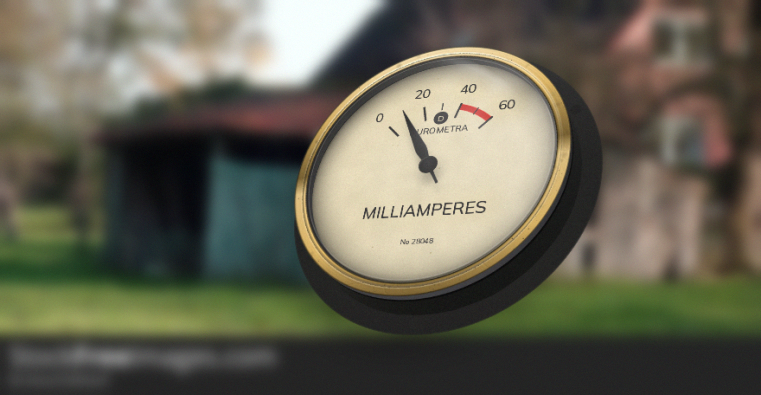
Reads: mA 10
